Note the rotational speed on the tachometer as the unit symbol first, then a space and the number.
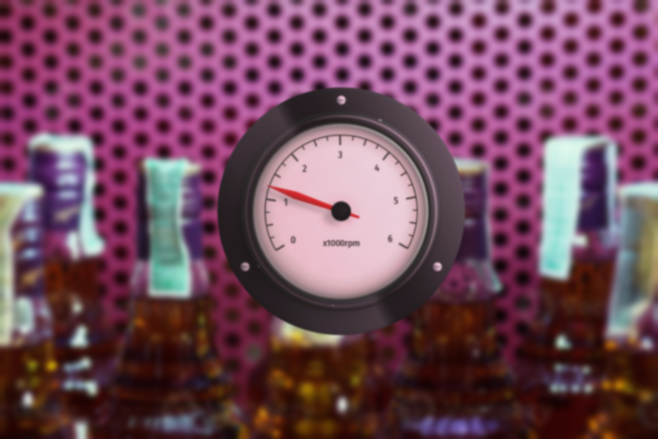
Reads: rpm 1250
